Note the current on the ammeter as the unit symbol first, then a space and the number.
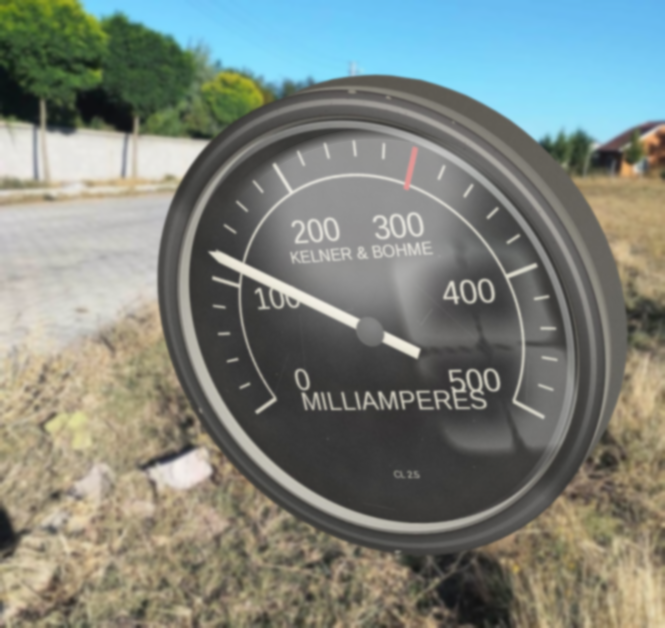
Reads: mA 120
